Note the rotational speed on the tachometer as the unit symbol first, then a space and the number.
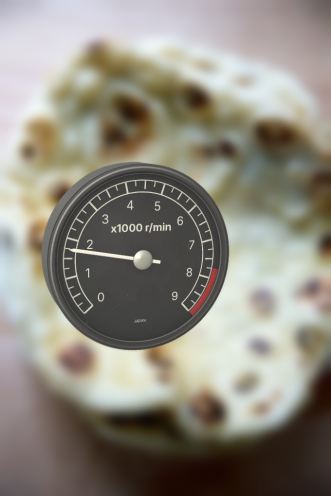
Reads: rpm 1750
